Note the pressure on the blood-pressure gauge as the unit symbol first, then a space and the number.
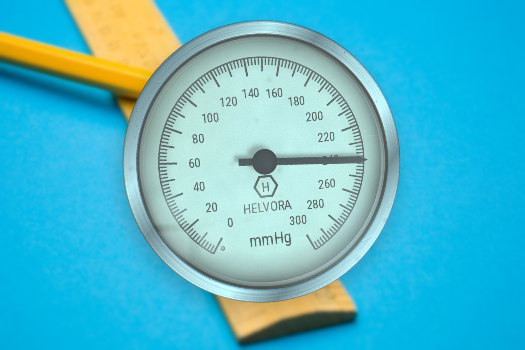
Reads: mmHg 240
